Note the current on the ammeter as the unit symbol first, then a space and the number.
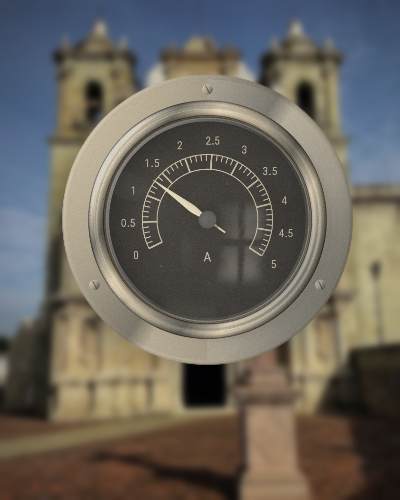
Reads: A 1.3
